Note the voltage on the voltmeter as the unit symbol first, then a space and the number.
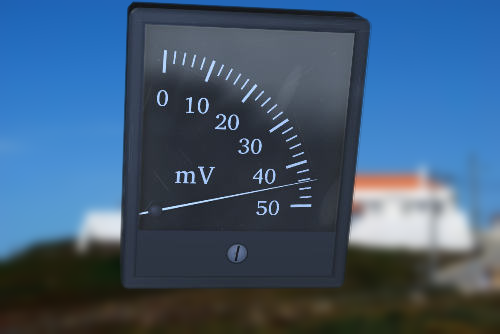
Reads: mV 44
